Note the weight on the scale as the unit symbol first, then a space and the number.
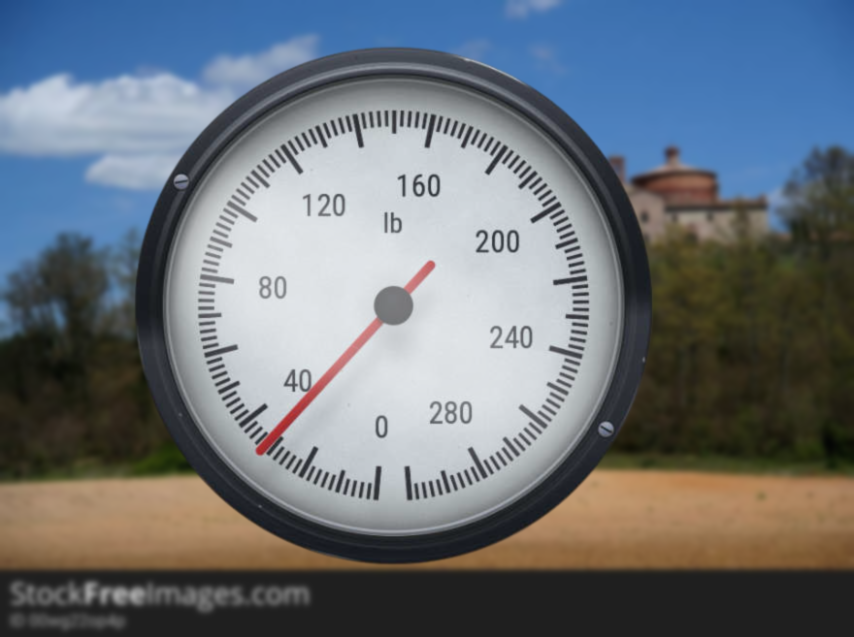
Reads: lb 32
